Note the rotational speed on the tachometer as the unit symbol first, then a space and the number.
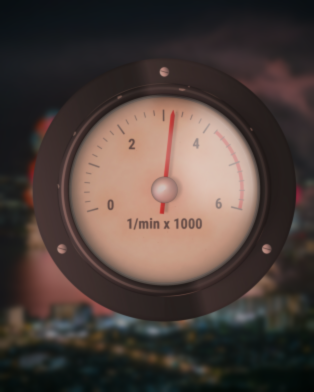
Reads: rpm 3200
